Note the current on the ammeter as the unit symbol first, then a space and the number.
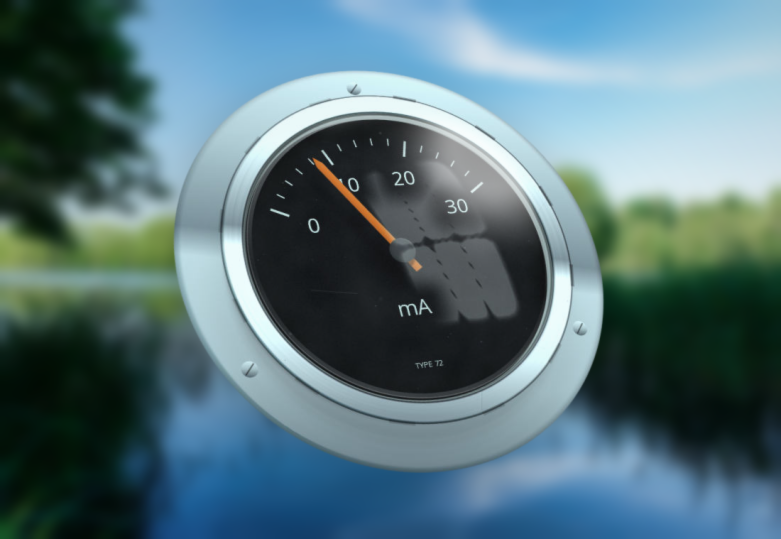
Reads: mA 8
